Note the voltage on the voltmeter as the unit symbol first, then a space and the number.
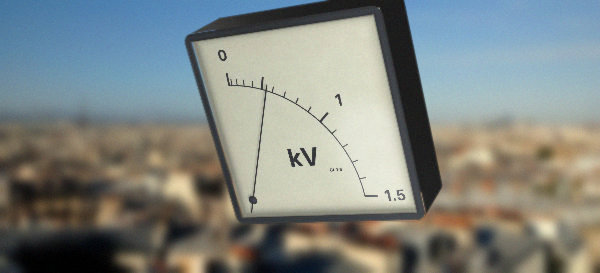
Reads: kV 0.55
